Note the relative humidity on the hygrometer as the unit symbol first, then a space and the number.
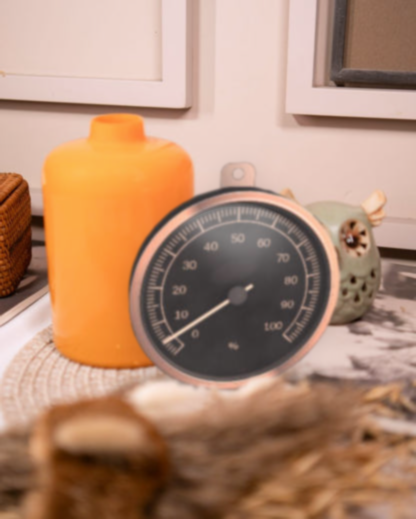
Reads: % 5
